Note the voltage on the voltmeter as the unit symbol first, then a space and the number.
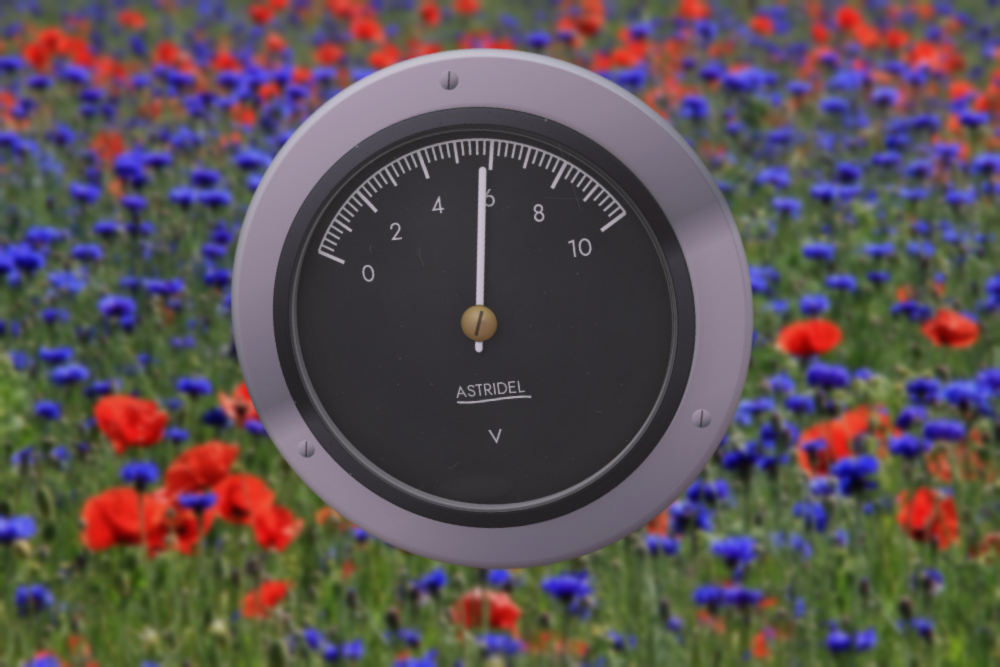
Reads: V 5.8
